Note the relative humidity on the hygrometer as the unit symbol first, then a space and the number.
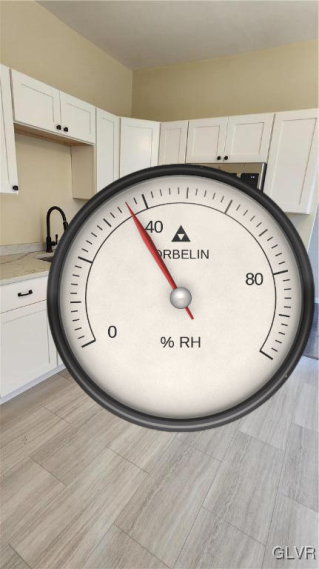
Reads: % 36
